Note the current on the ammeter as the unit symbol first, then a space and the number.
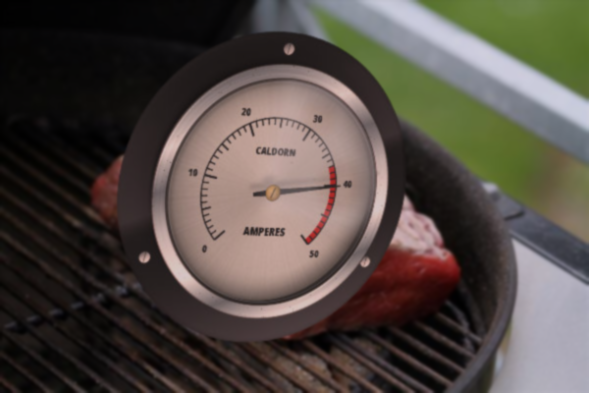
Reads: A 40
